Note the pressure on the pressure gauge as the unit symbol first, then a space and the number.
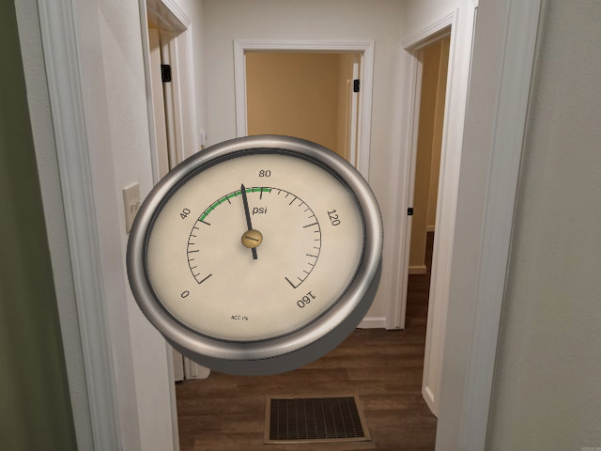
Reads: psi 70
